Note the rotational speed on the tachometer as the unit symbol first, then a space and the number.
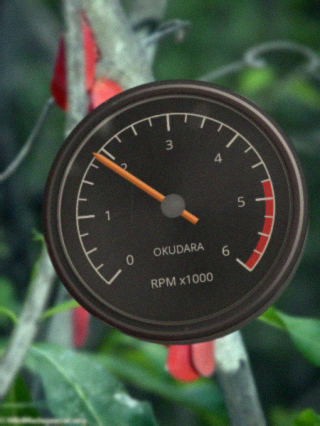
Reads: rpm 1875
